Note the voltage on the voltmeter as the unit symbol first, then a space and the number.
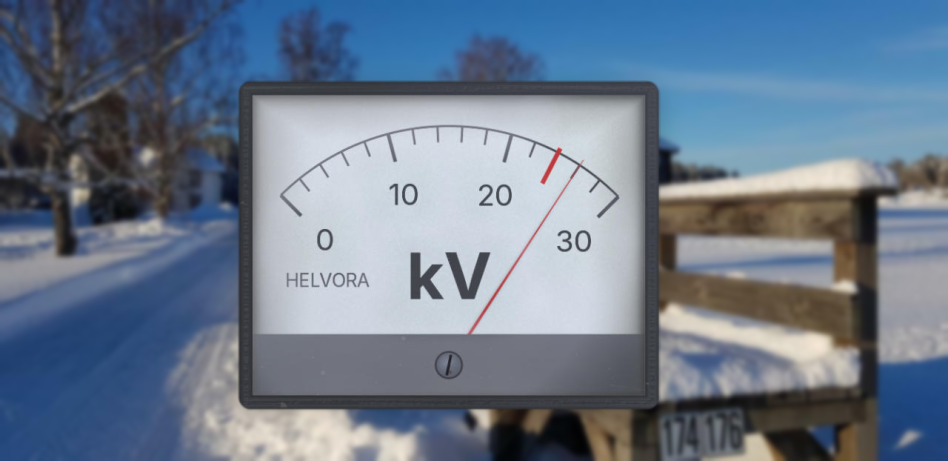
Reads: kV 26
